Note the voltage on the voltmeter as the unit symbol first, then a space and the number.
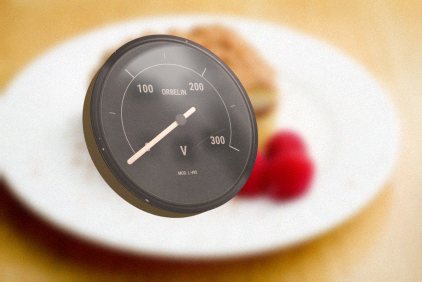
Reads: V 0
